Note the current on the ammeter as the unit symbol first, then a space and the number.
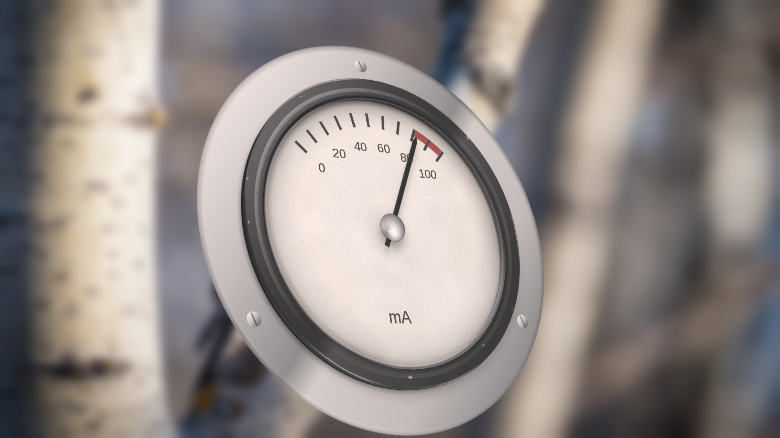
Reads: mA 80
